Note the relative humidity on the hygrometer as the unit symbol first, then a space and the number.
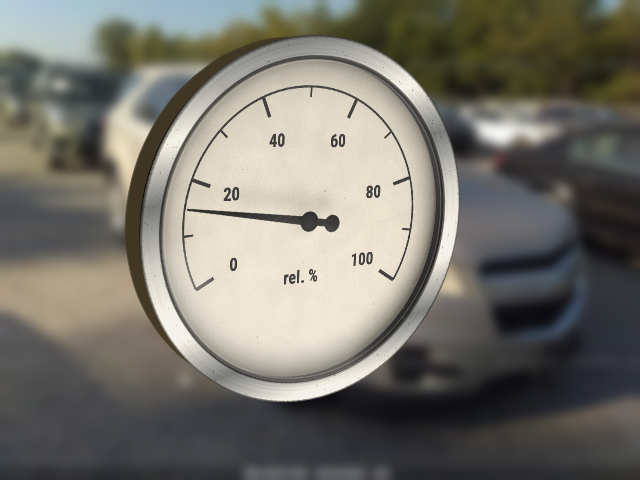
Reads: % 15
